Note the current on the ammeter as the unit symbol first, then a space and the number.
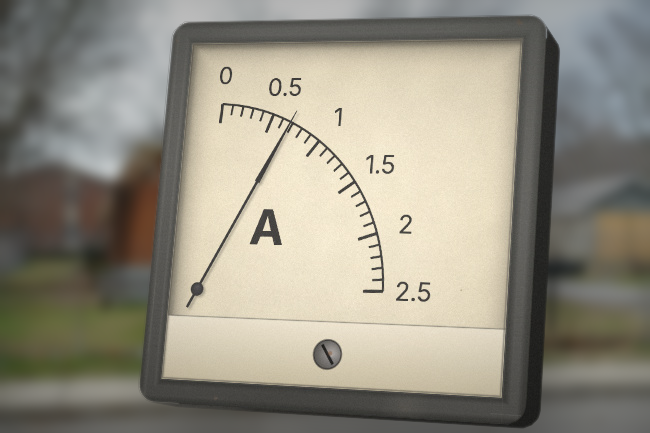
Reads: A 0.7
